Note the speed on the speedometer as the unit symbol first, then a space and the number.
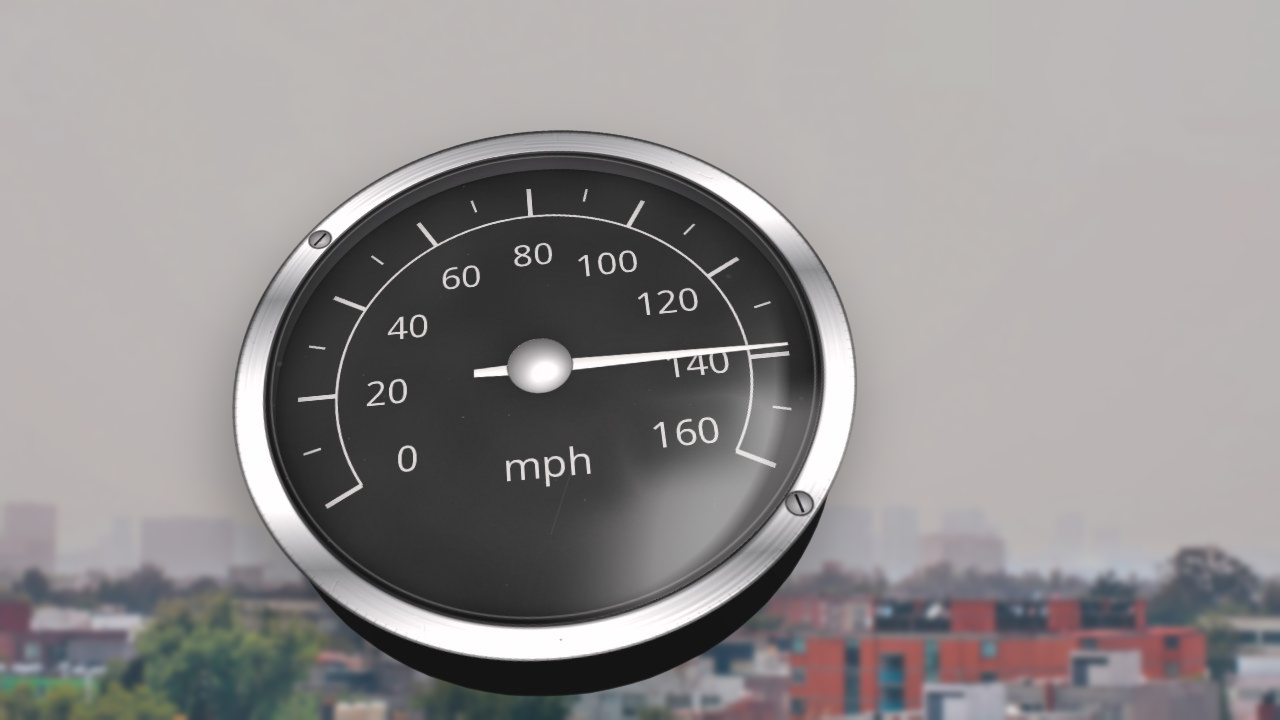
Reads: mph 140
